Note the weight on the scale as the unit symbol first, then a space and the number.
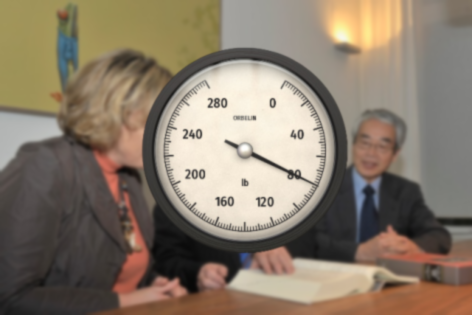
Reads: lb 80
